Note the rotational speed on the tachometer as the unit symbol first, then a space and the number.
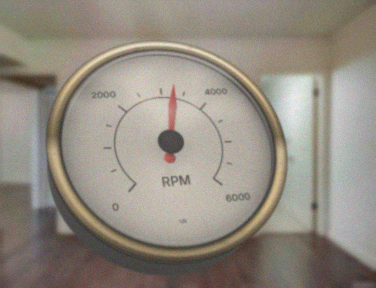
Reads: rpm 3250
